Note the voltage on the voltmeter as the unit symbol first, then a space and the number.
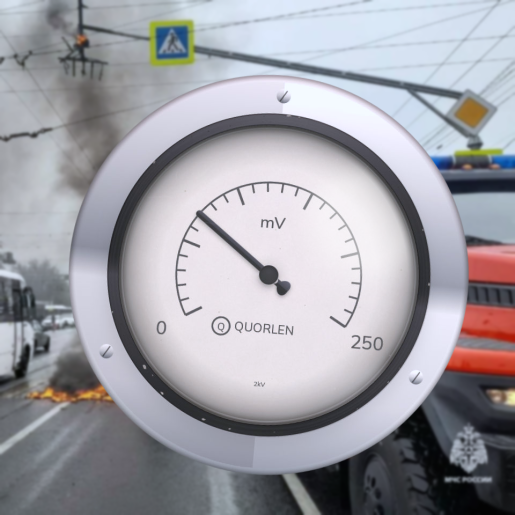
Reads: mV 70
